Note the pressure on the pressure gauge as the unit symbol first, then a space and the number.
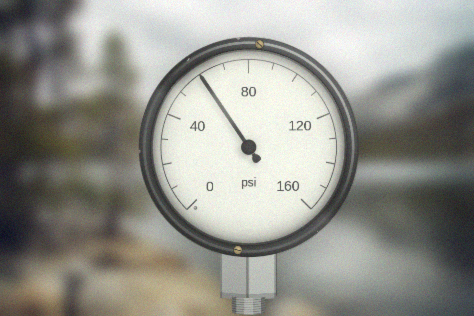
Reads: psi 60
